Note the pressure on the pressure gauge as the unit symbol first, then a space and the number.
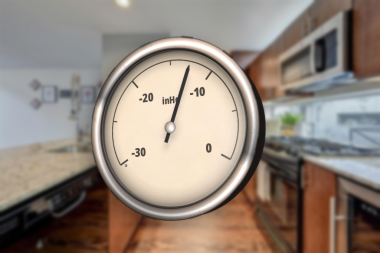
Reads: inHg -12.5
